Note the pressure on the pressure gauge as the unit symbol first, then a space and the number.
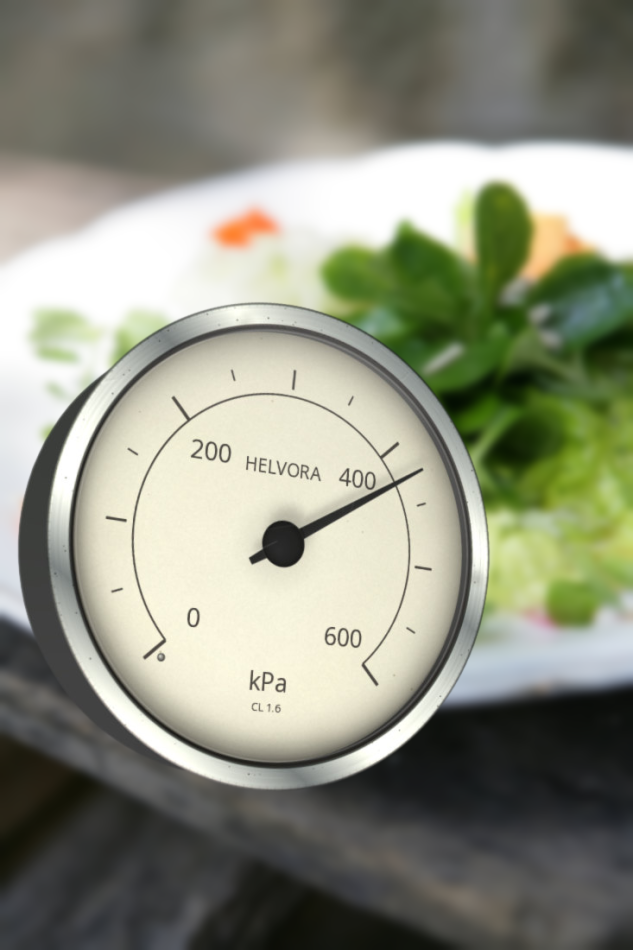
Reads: kPa 425
